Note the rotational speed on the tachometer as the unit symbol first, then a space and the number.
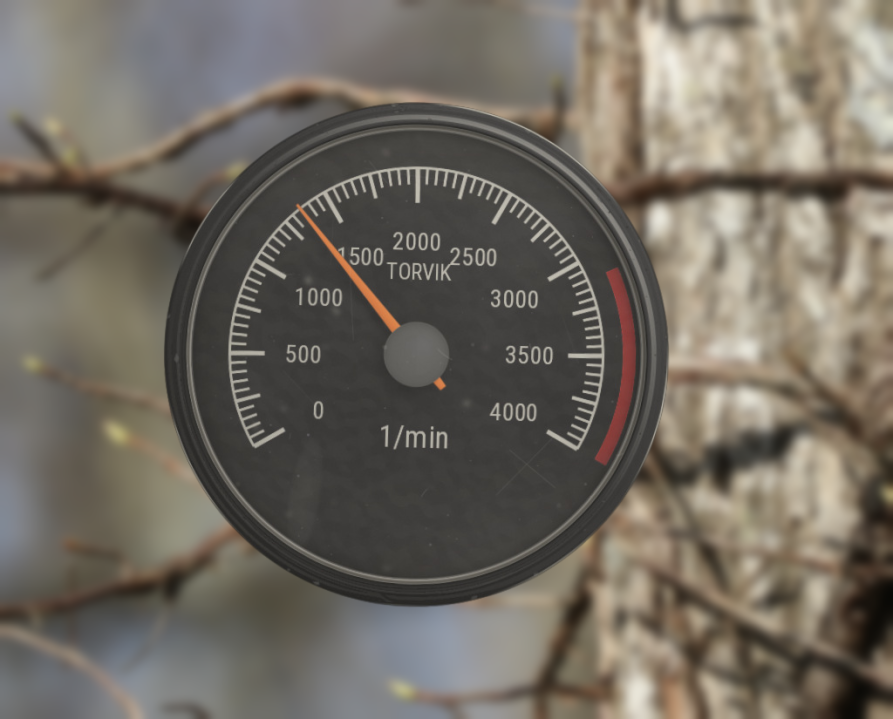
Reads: rpm 1350
